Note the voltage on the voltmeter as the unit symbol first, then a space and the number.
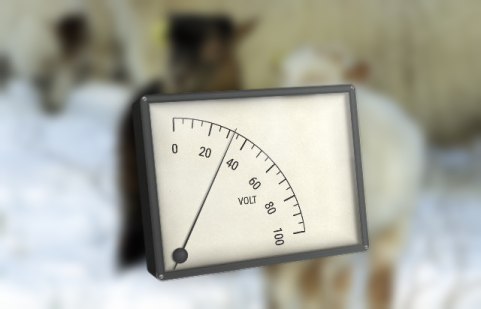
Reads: V 32.5
